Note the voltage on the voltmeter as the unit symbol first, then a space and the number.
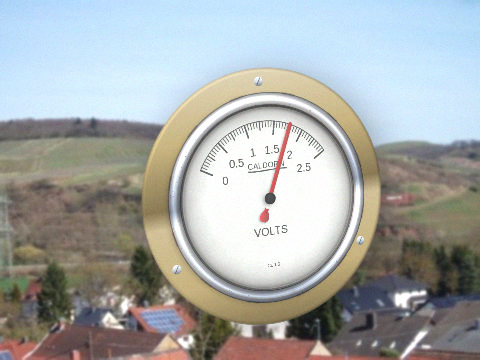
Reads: V 1.75
